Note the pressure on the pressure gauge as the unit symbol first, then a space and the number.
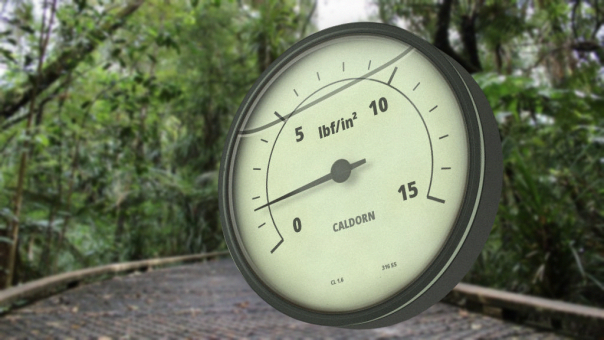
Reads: psi 1.5
